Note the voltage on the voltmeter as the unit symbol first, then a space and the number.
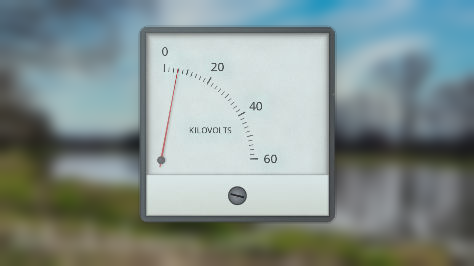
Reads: kV 6
